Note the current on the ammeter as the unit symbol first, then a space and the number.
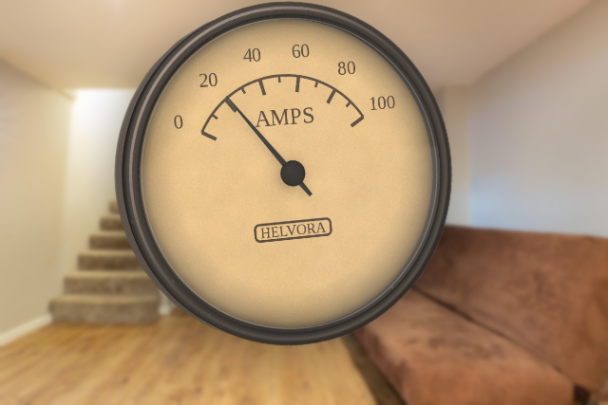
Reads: A 20
